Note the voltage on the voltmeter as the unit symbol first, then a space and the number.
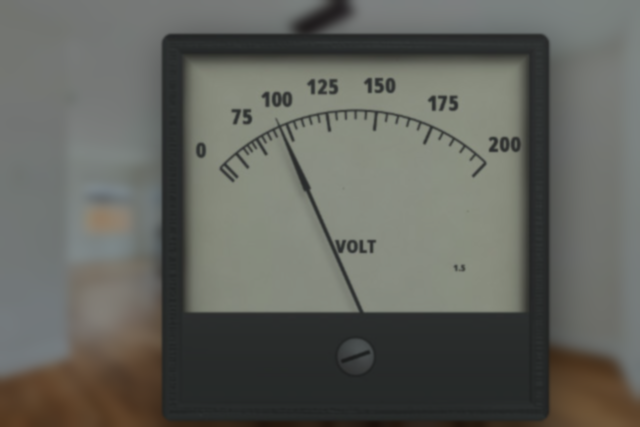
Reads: V 95
